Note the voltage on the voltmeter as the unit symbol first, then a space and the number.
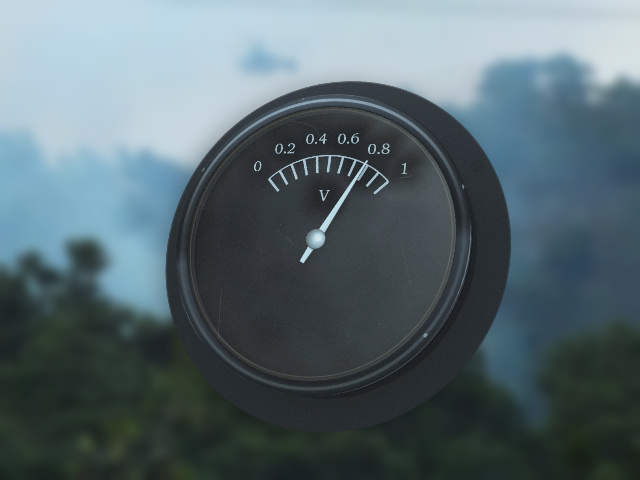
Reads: V 0.8
